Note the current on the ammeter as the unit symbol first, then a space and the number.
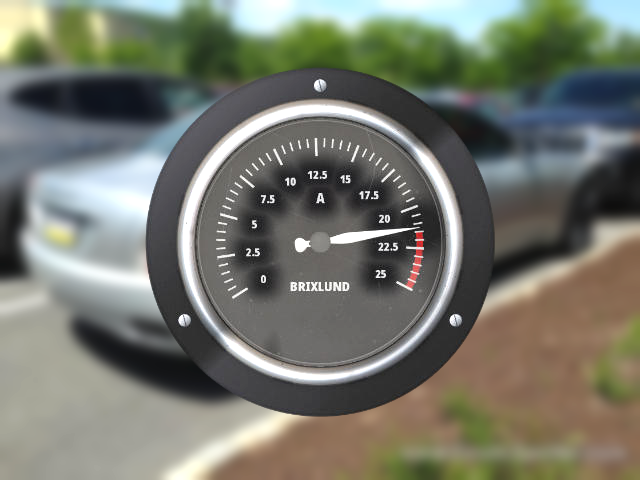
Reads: A 21.25
